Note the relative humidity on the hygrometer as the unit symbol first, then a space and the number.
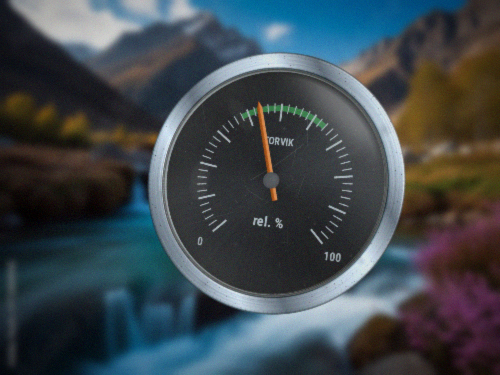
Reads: % 44
